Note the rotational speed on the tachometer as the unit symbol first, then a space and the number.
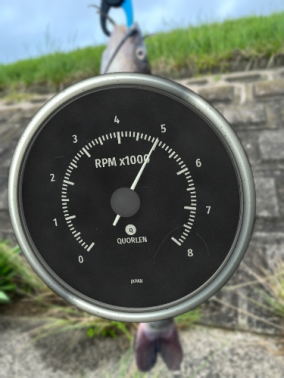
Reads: rpm 5000
